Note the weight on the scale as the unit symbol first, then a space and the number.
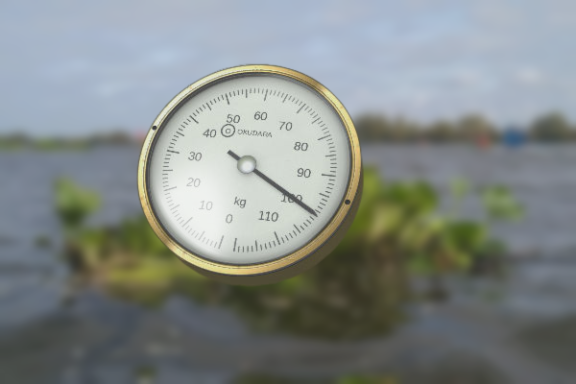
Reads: kg 100
